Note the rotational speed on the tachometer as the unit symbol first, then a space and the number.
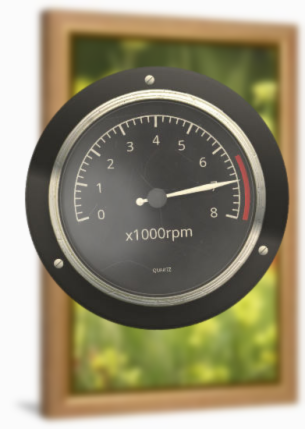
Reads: rpm 7000
